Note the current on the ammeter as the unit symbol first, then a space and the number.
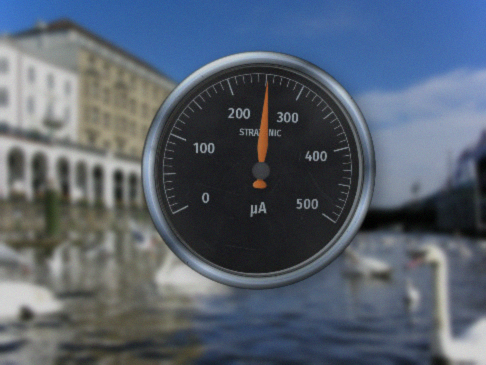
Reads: µA 250
